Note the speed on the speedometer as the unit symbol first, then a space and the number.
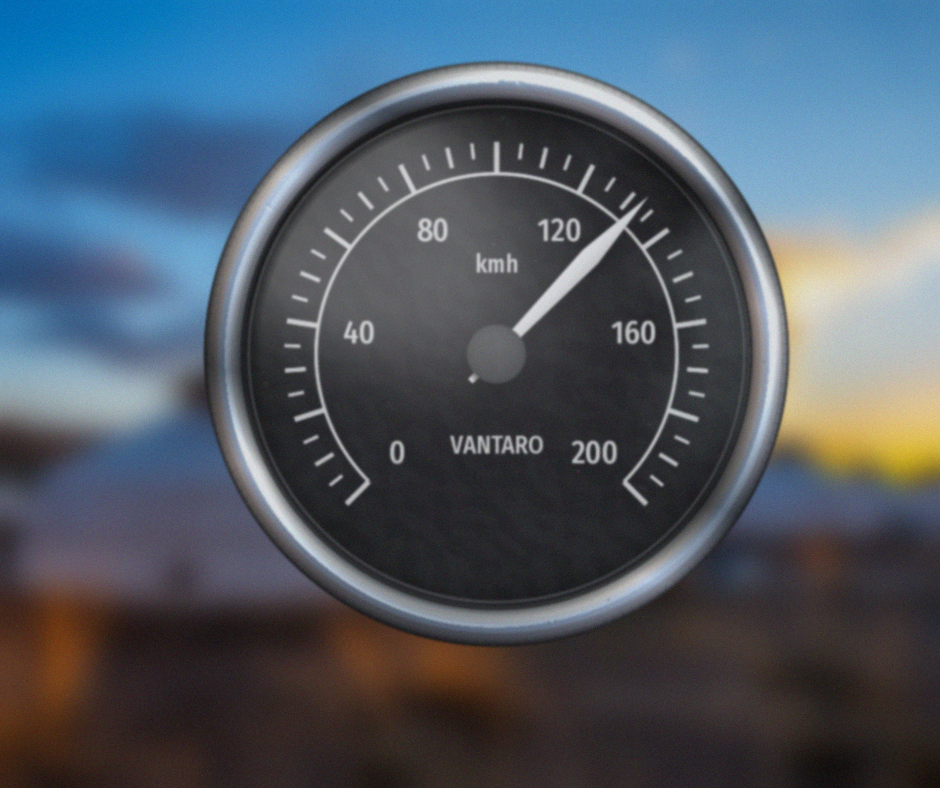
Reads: km/h 132.5
